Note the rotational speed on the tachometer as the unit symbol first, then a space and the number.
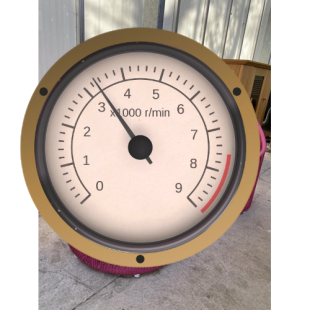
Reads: rpm 3300
